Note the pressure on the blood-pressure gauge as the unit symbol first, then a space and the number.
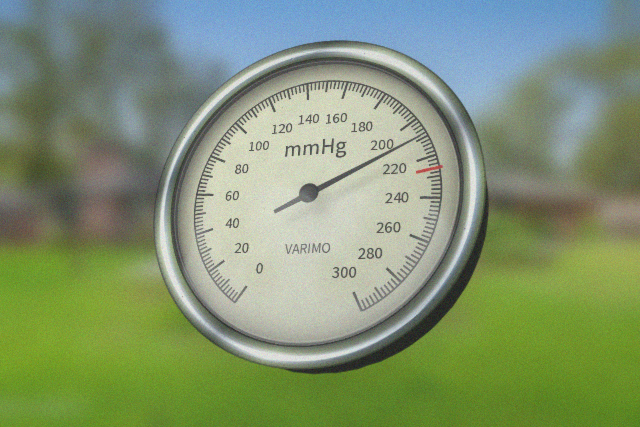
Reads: mmHg 210
